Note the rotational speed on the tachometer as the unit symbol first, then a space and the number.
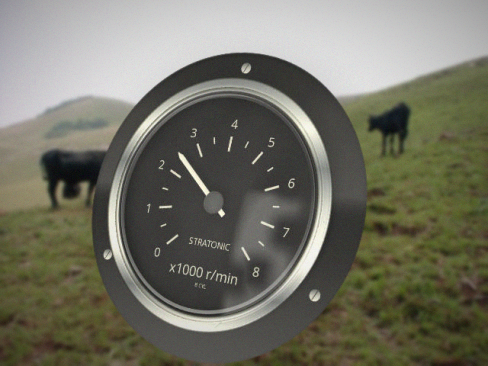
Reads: rpm 2500
